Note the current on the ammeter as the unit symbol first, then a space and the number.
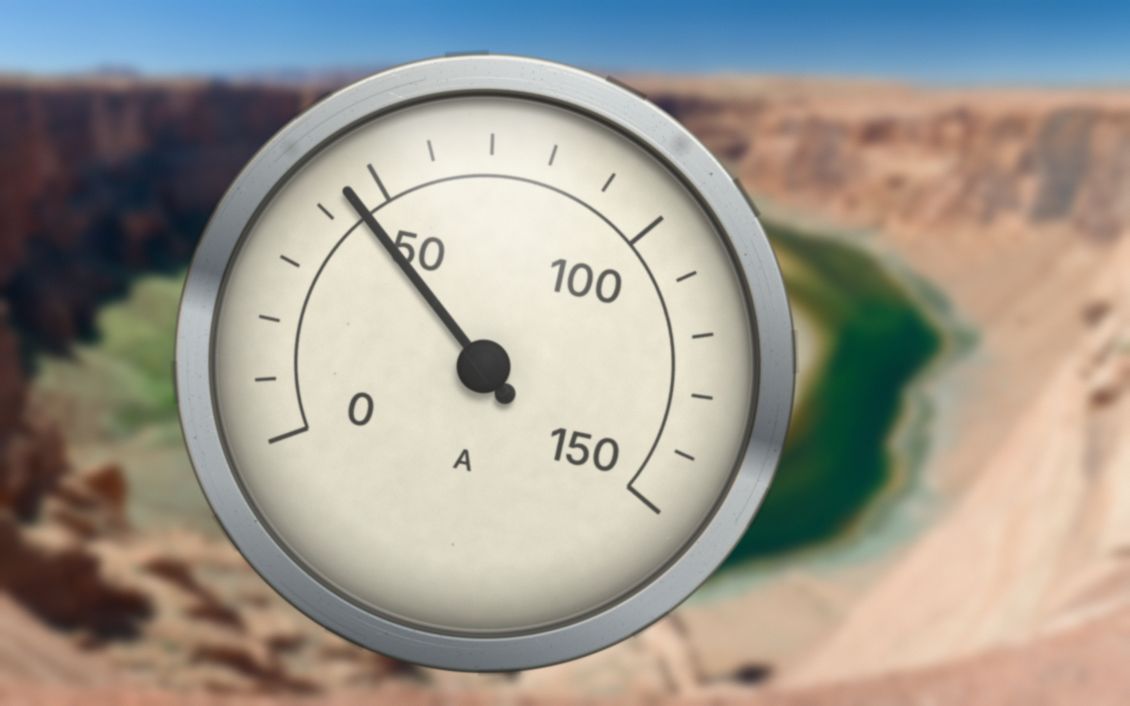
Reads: A 45
